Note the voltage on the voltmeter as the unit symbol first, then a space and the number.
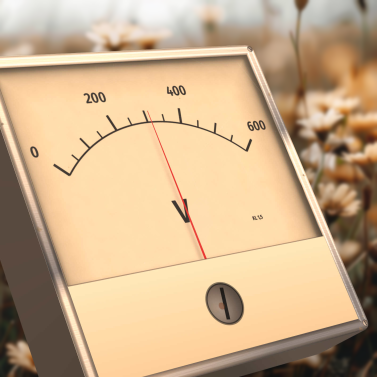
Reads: V 300
